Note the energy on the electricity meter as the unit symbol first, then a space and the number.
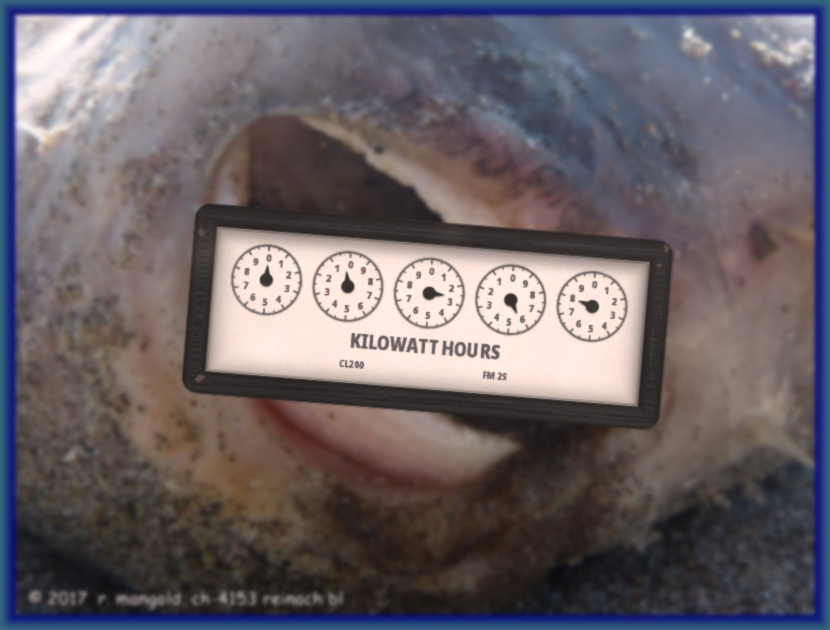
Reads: kWh 258
